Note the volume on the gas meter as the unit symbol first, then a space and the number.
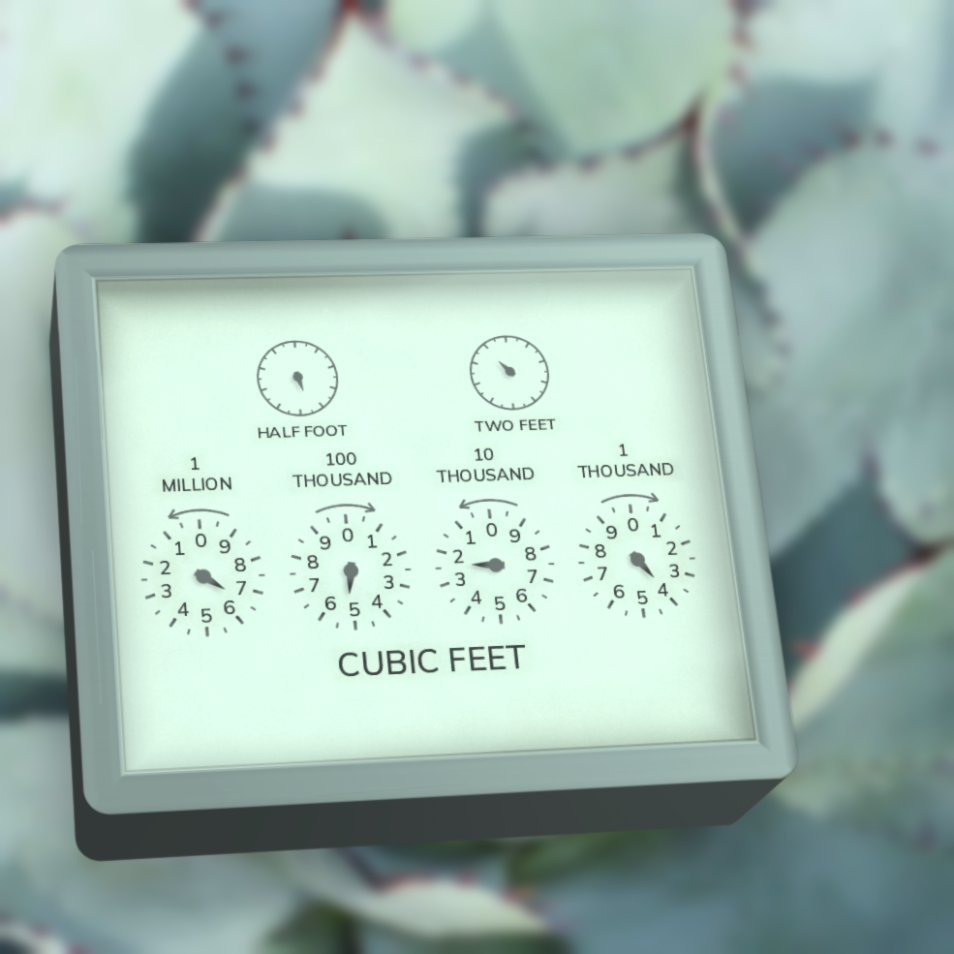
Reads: ft³ 652400
